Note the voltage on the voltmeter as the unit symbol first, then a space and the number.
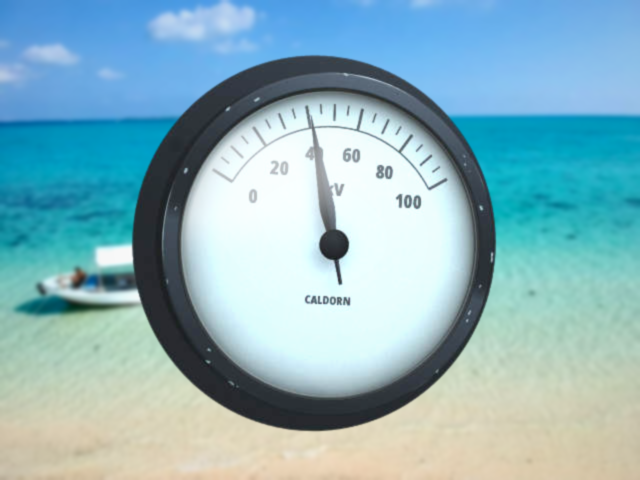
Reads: kV 40
